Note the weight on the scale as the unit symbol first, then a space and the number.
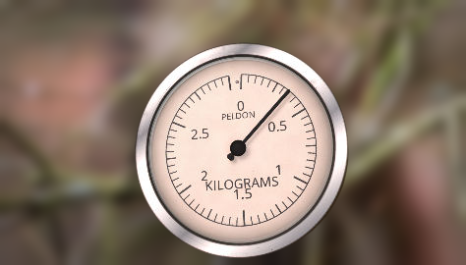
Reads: kg 0.35
